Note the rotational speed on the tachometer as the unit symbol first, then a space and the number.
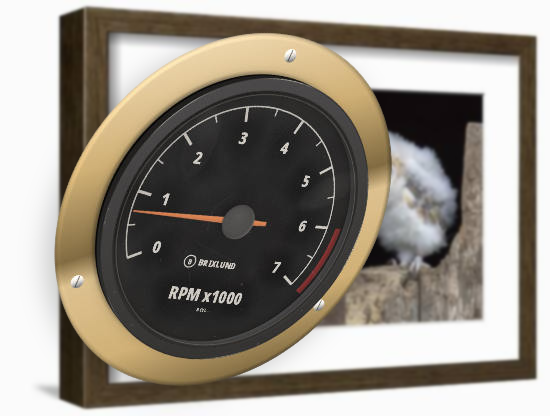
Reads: rpm 750
